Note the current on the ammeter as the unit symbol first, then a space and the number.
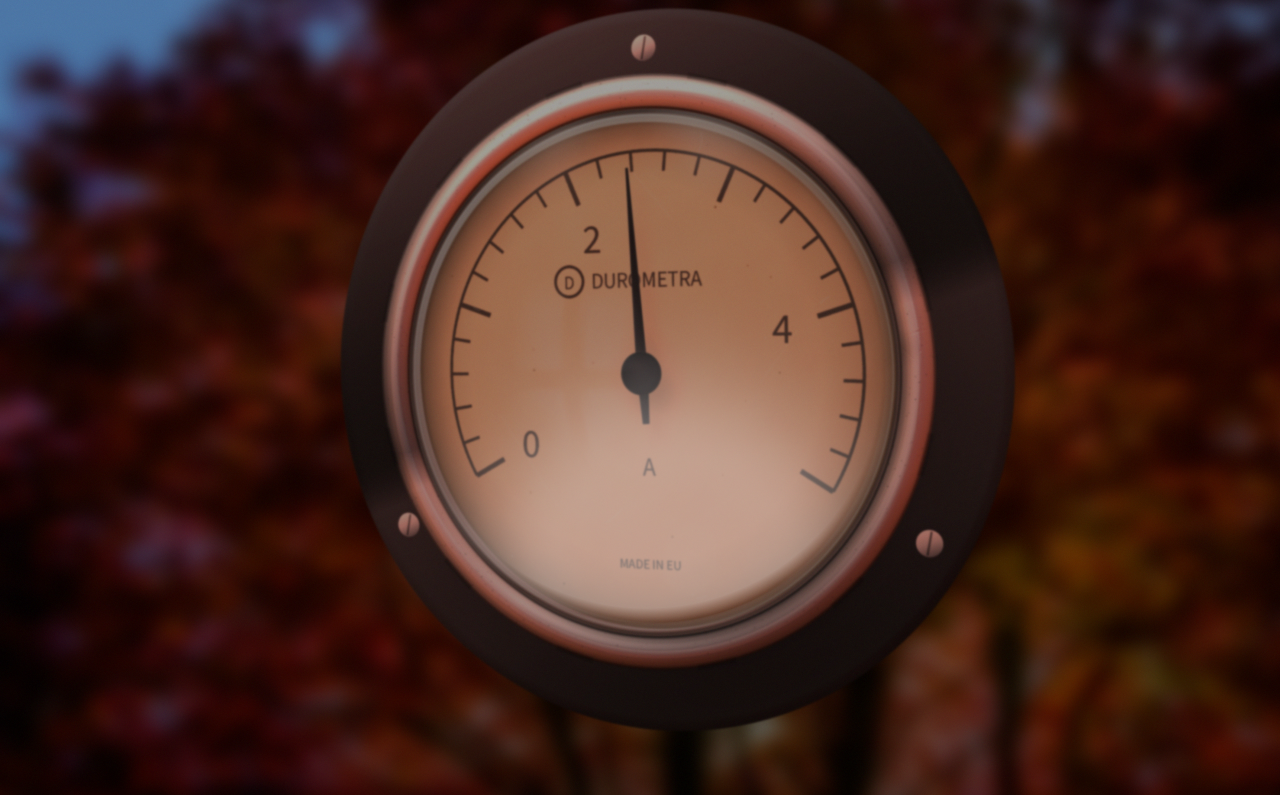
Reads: A 2.4
